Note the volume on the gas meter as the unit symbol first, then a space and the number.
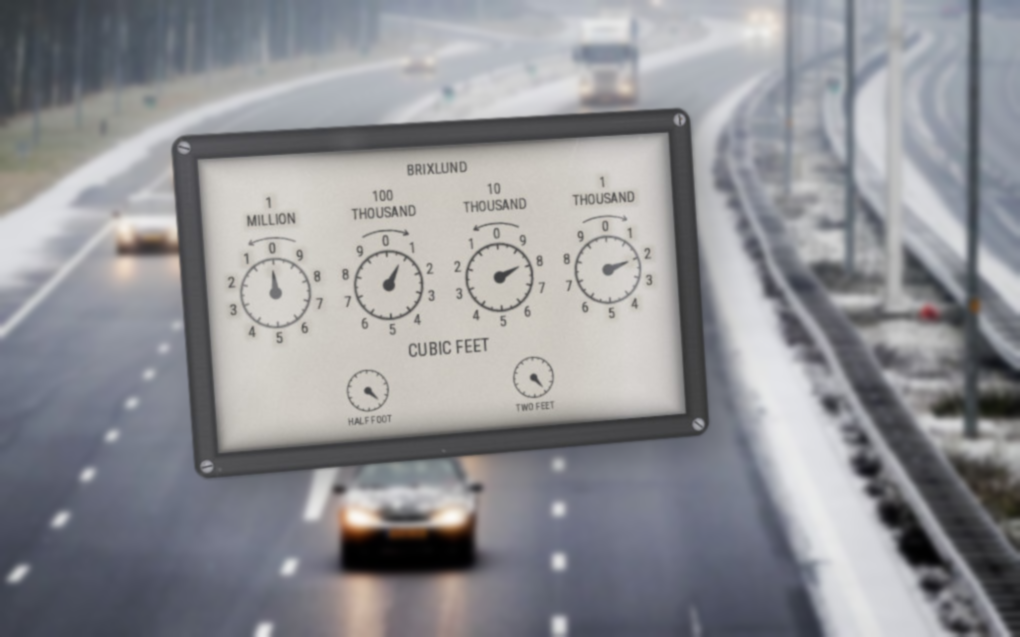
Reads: ft³ 8200
